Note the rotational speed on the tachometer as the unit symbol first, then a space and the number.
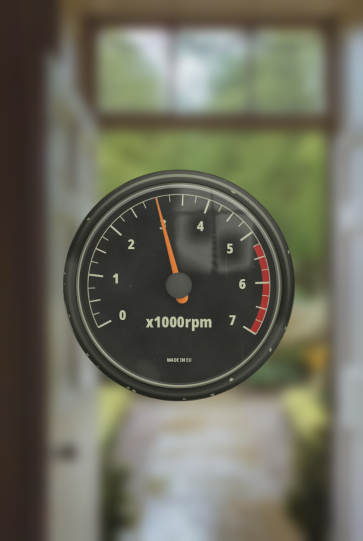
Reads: rpm 3000
